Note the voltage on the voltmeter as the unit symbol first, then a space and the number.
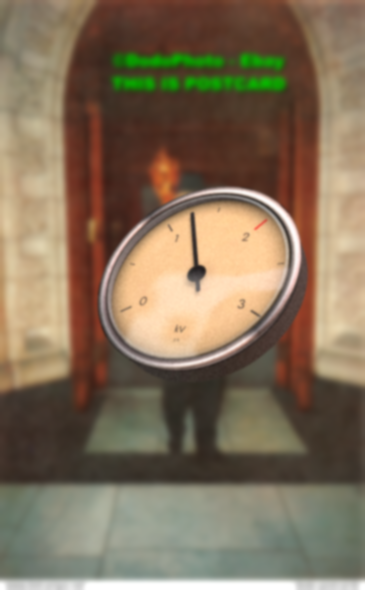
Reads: kV 1.25
